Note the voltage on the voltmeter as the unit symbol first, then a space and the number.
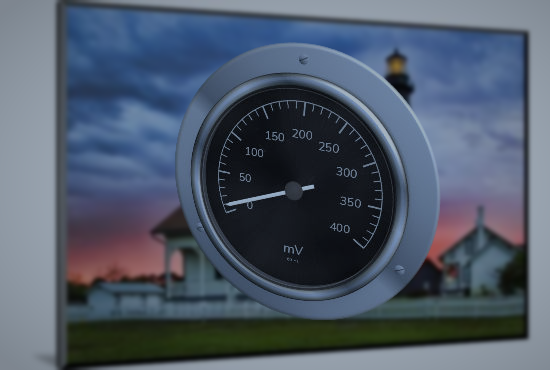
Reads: mV 10
